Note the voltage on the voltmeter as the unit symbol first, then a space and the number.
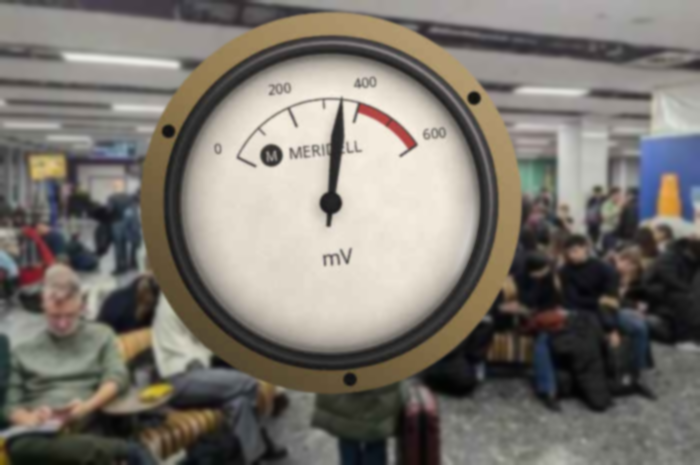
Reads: mV 350
